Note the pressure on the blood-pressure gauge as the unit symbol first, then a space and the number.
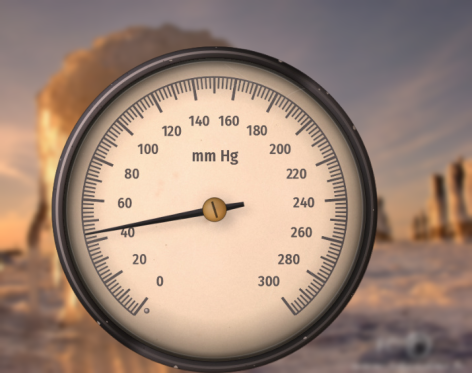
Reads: mmHg 44
